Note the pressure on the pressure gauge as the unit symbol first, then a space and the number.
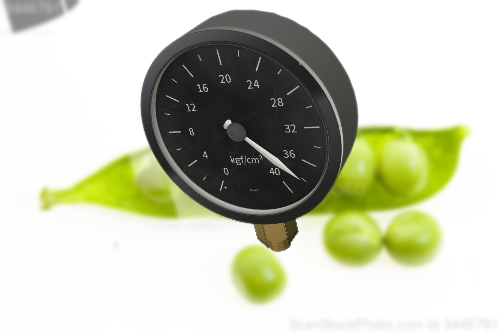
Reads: kg/cm² 38
